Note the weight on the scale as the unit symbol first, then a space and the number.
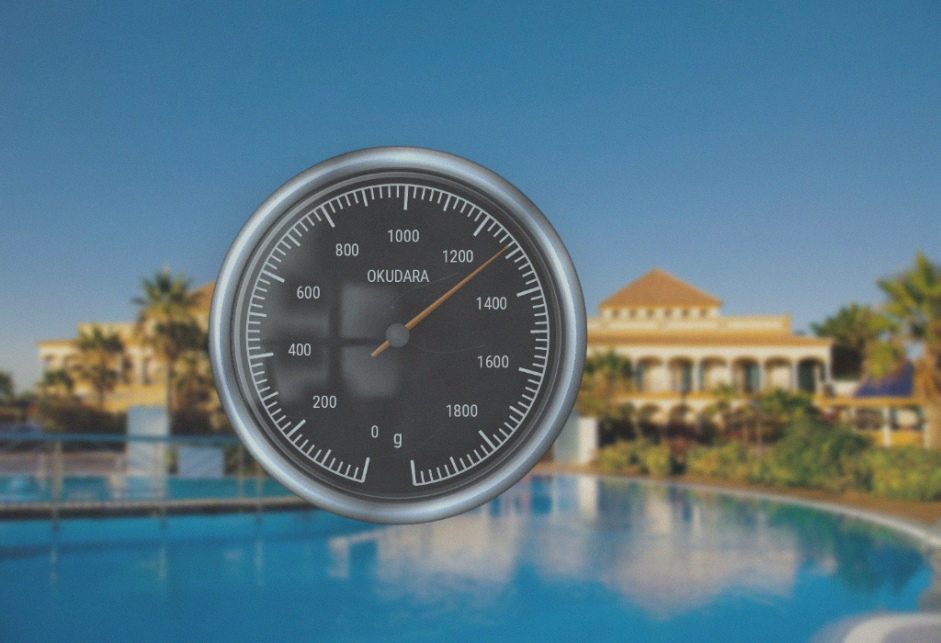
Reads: g 1280
